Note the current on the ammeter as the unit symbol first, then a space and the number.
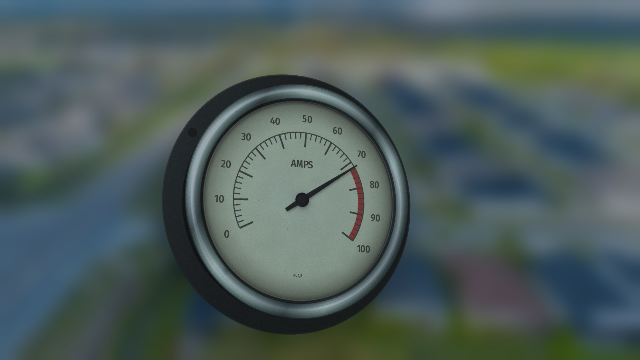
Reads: A 72
